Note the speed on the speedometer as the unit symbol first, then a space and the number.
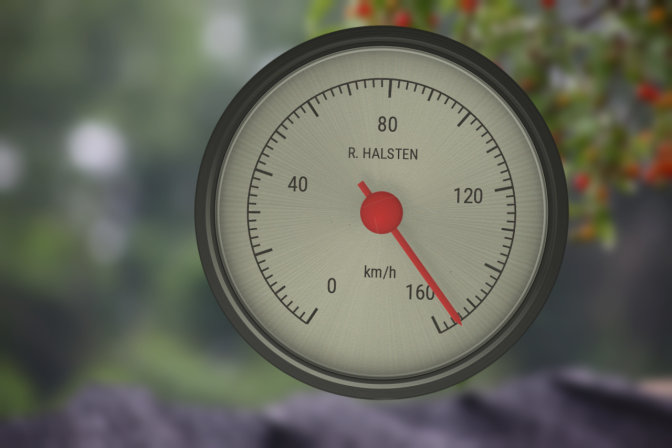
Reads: km/h 155
